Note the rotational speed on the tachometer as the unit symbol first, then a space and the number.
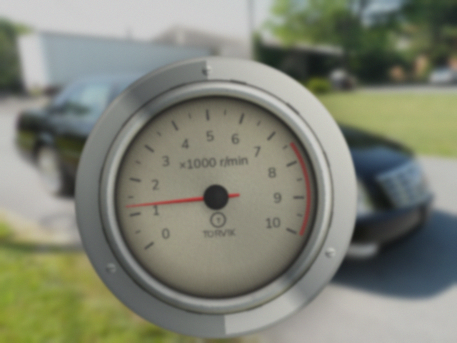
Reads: rpm 1250
